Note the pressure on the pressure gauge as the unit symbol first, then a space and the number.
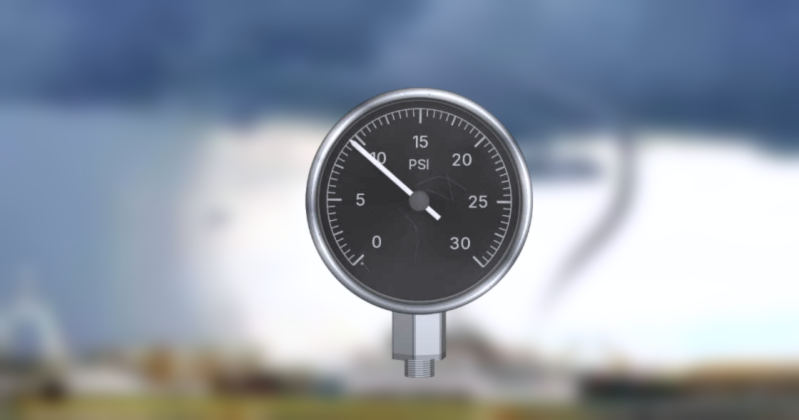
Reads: psi 9.5
